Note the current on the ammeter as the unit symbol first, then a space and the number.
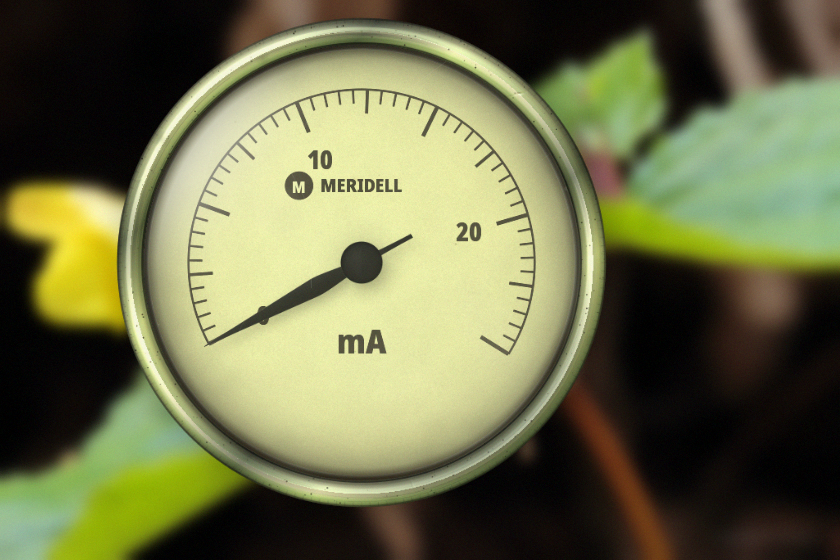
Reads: mA 0
